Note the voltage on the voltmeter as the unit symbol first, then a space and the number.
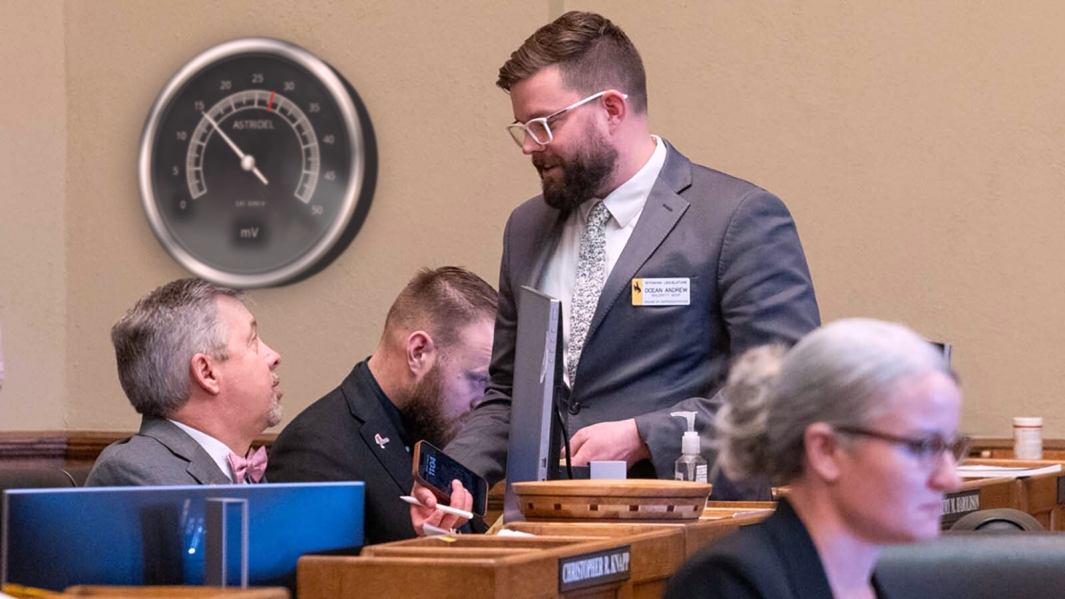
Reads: mV 15
